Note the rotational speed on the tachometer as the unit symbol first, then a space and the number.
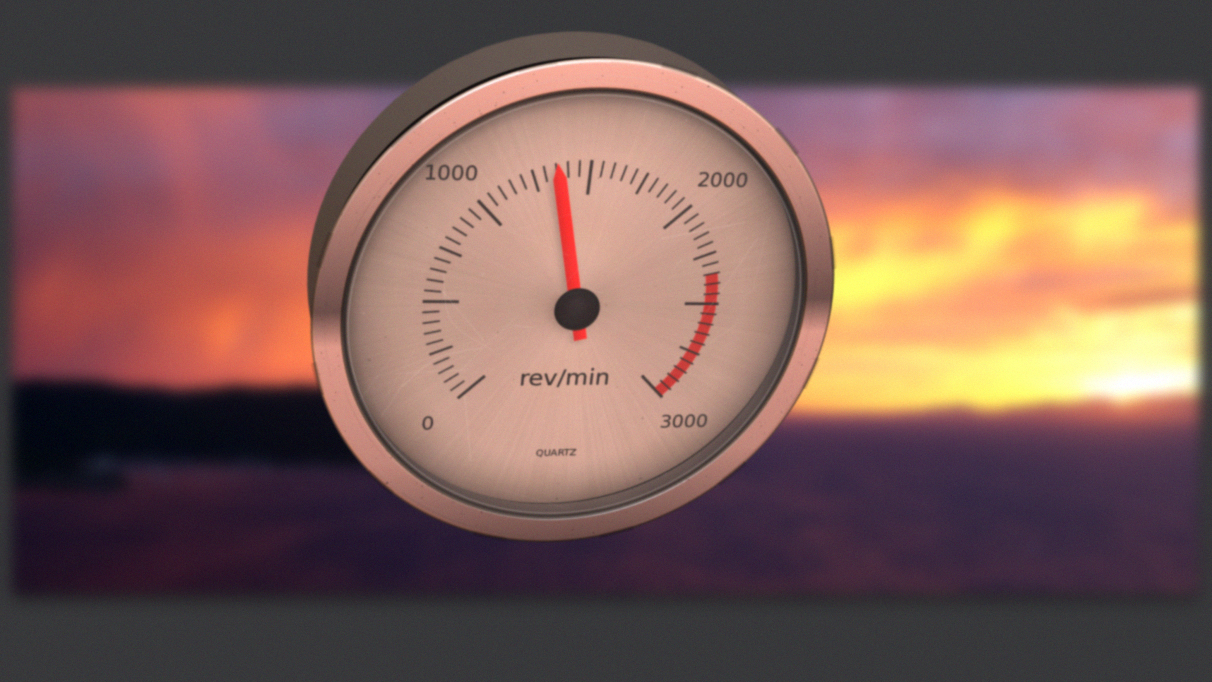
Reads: rpm 1350
